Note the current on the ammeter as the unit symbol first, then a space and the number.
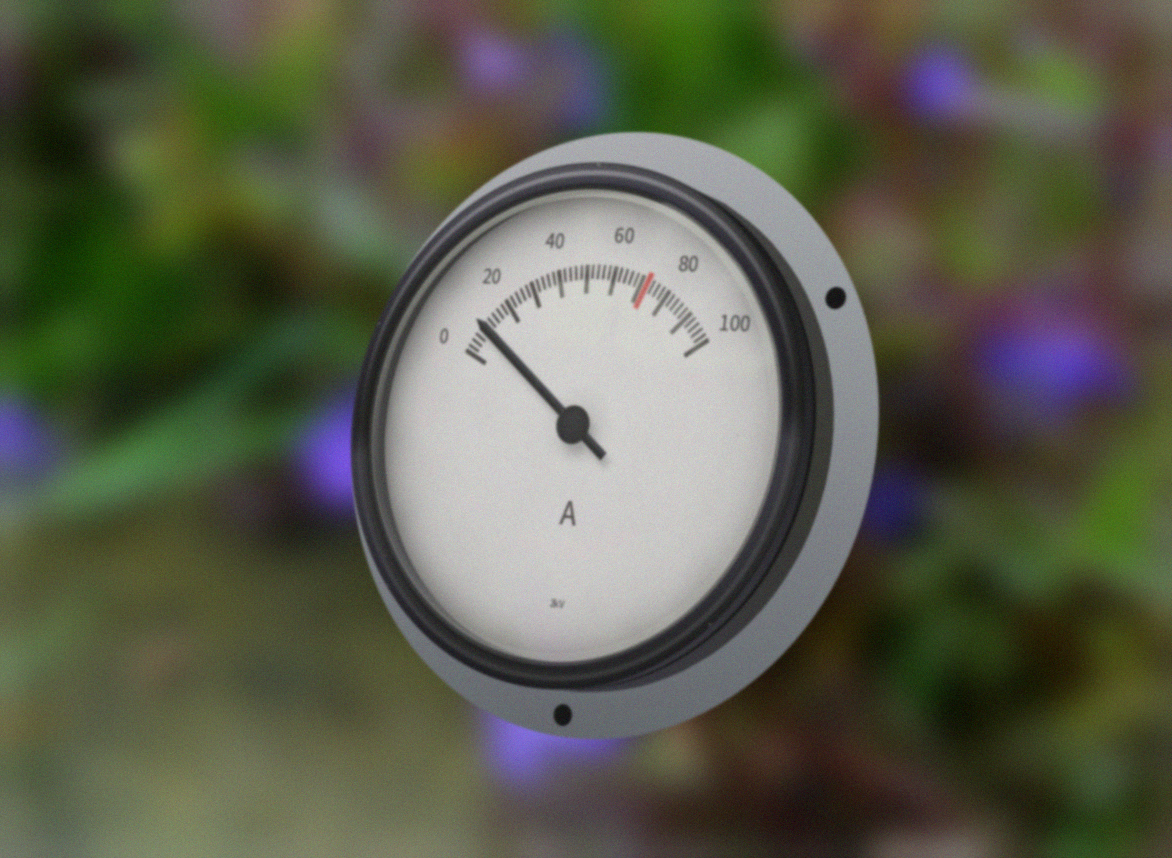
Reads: A 10
